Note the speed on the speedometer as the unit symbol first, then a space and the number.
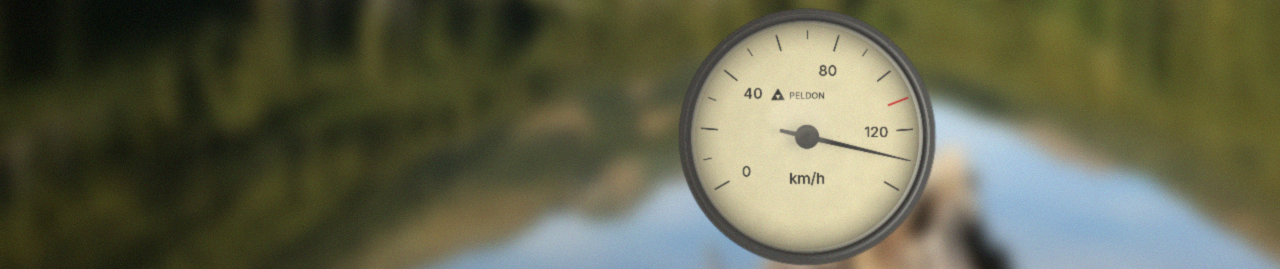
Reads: km/h 130
